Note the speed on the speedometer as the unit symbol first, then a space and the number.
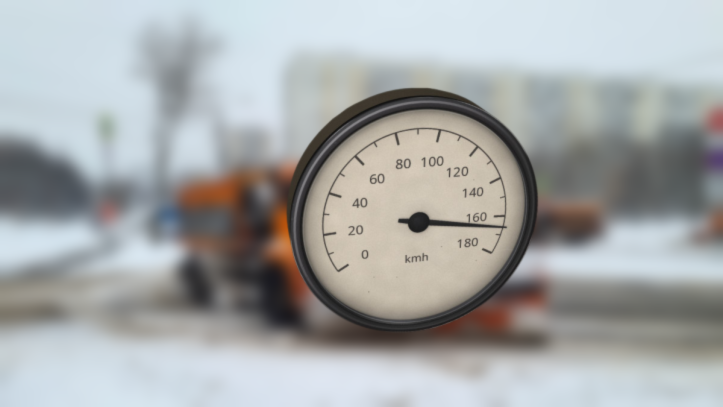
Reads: km/h 165
